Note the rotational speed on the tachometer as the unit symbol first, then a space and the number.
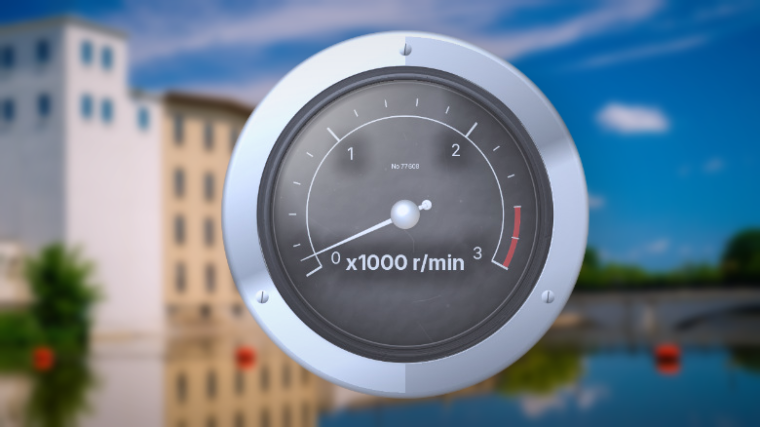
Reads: rpm 100
